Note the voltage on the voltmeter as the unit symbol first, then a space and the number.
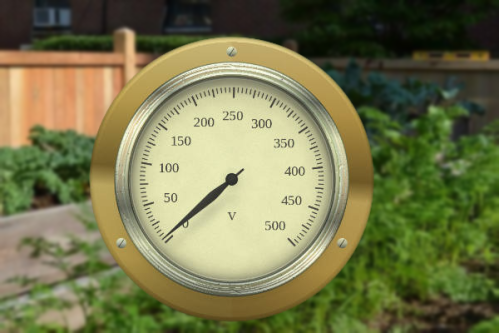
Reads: V 5
